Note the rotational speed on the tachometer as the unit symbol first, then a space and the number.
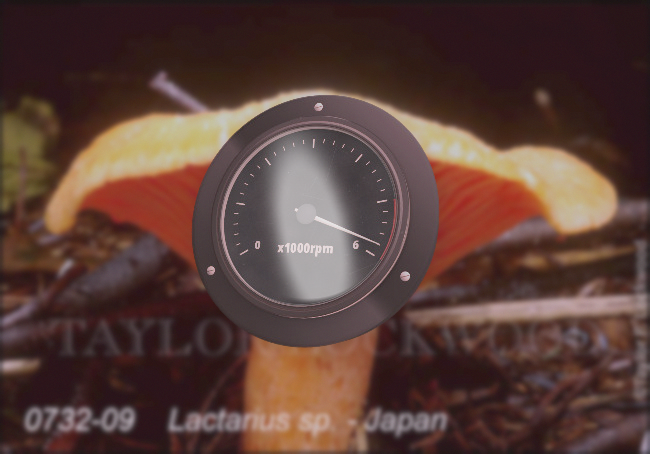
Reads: rpm 5800
